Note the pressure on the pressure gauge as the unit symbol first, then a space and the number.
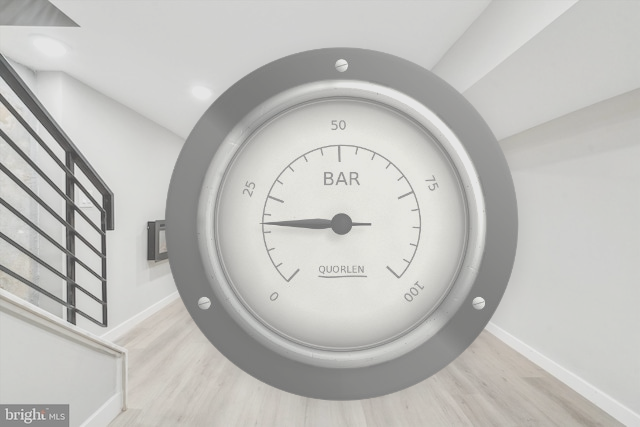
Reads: bar 17.5
